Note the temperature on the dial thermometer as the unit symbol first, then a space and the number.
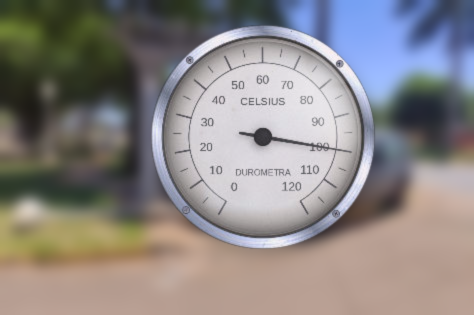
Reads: °C 100
